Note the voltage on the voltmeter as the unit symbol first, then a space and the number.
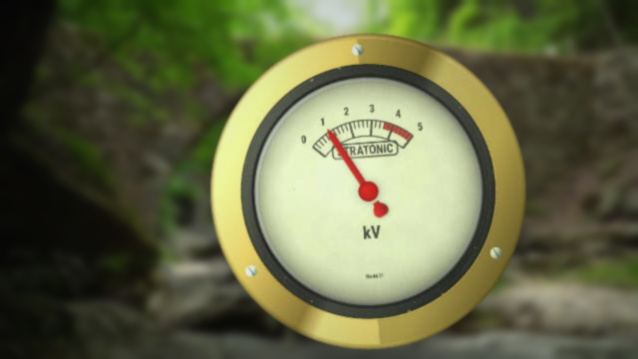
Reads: kV 1
